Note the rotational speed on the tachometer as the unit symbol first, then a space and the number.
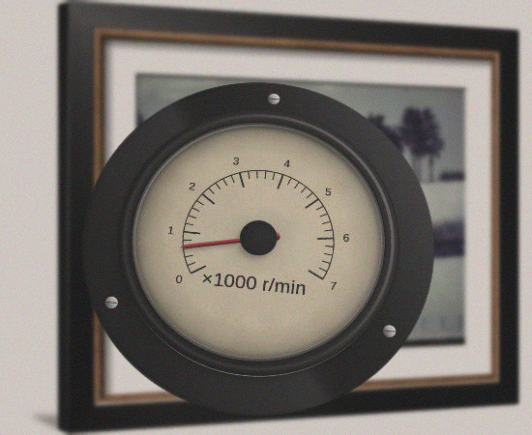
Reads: rpm 600
